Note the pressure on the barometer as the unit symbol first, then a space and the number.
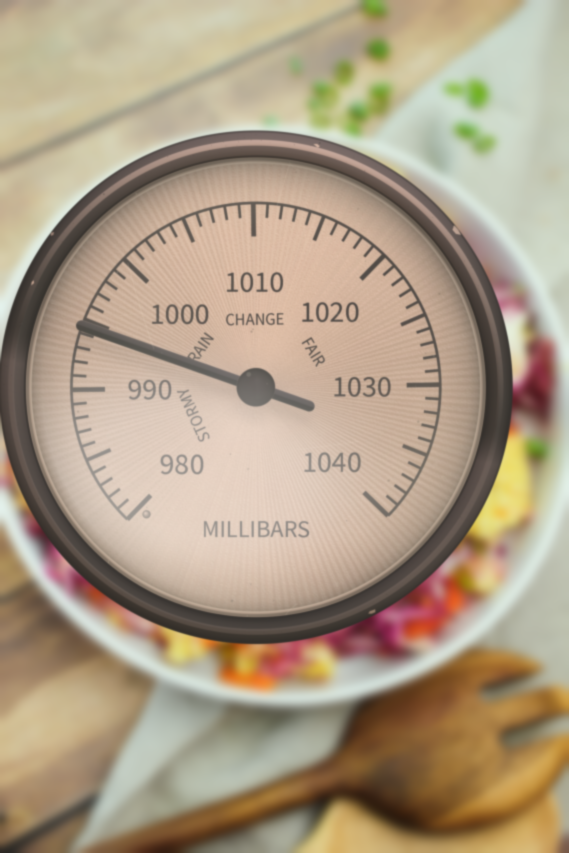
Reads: mbar 994.5
